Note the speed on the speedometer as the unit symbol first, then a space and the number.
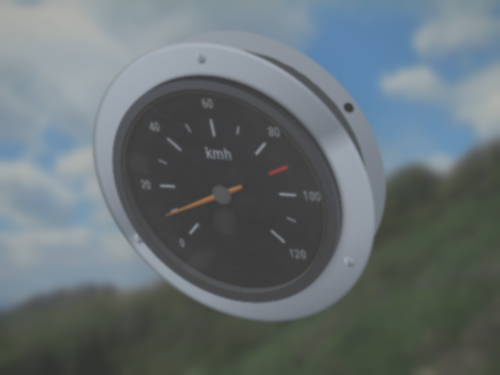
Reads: km/h 10
